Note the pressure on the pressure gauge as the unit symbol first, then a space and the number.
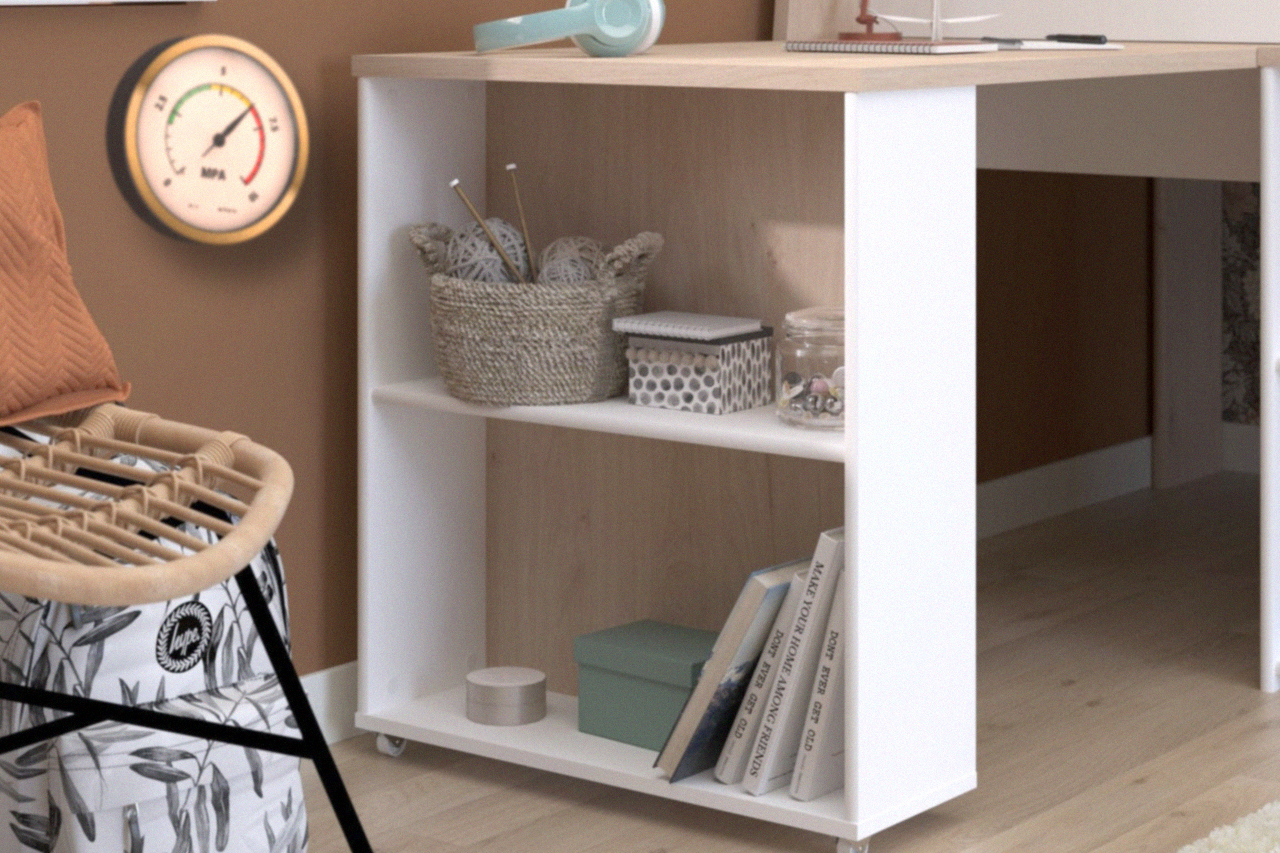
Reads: MPa 6.5
